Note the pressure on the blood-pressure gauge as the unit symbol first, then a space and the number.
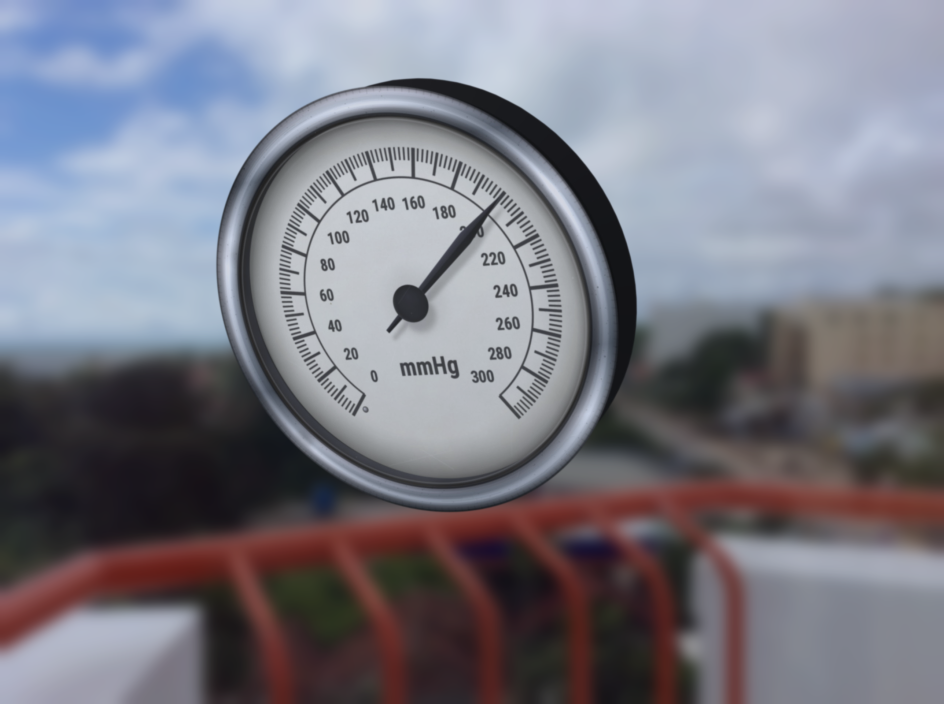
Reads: mmHg 200
